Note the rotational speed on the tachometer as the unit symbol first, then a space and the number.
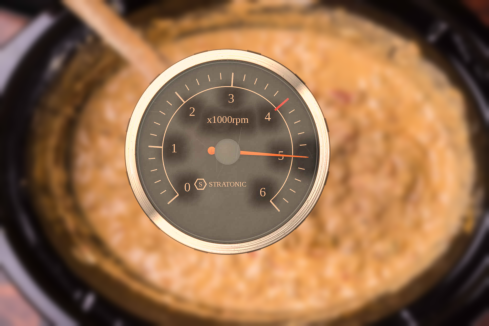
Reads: rpm 5000
